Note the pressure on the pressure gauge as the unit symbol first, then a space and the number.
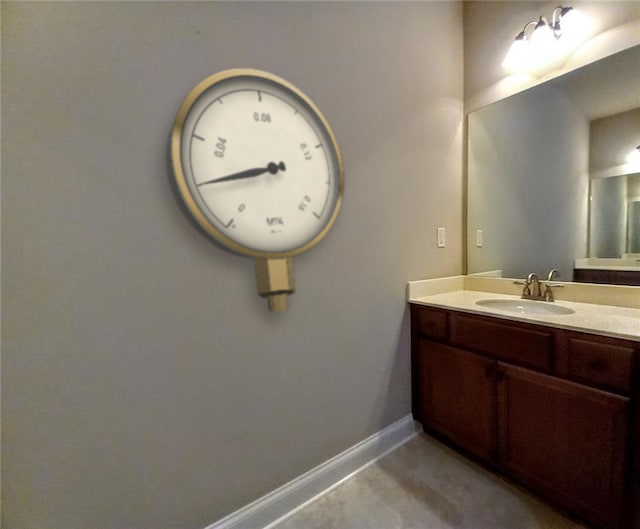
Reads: MPa 0.02
